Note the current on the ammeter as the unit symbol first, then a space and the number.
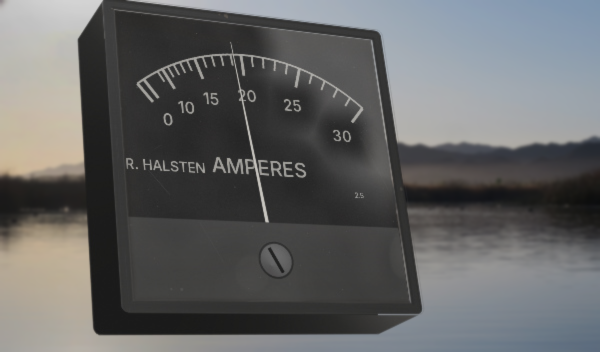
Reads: A 19
